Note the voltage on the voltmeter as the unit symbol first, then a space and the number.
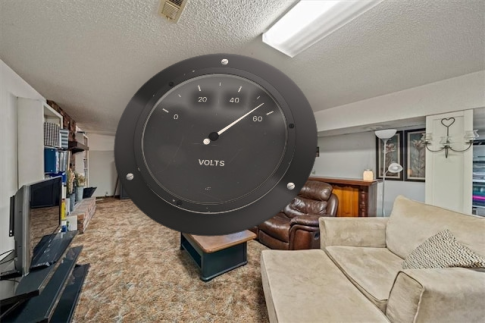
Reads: V 55
